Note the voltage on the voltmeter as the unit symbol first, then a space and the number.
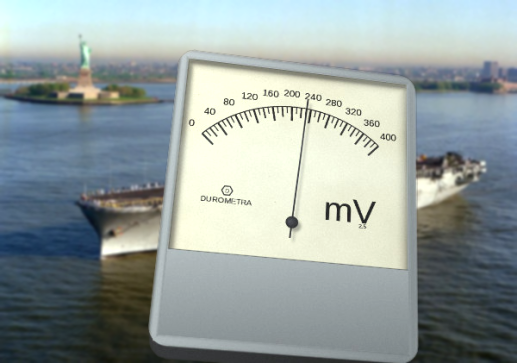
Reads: mV 230
